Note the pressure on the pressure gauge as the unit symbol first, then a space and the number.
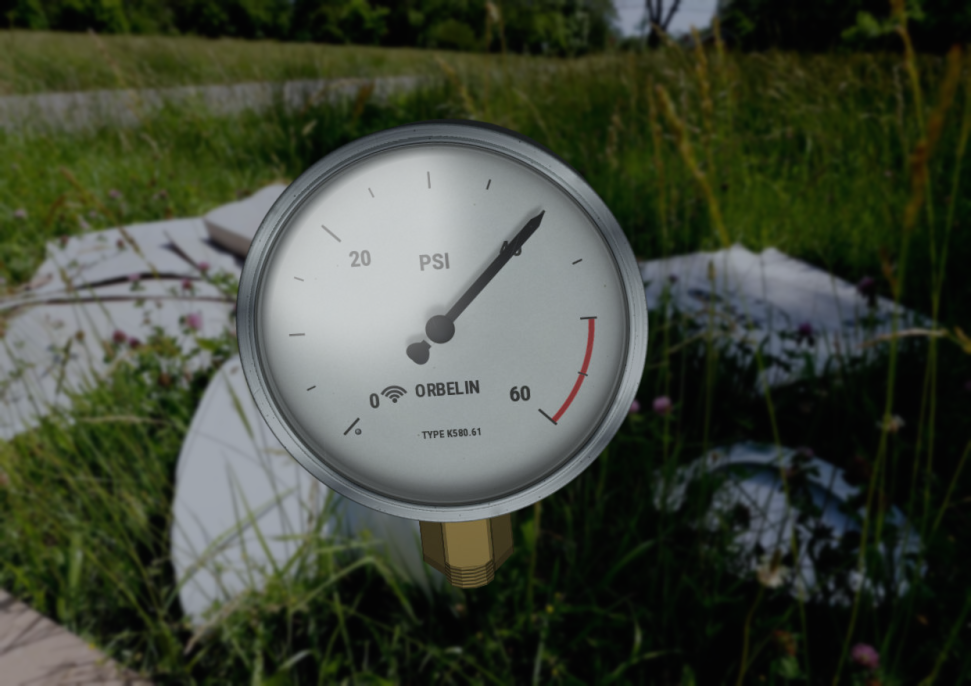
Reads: psi 40
